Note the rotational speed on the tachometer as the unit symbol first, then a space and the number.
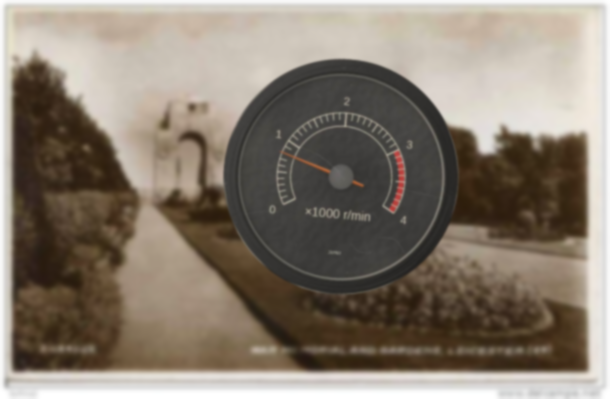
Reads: rpm 800
